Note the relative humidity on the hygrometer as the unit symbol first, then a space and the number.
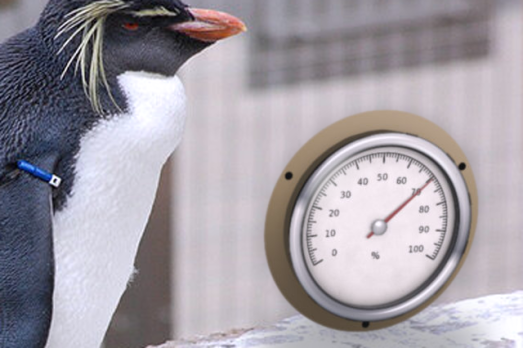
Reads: % 70
